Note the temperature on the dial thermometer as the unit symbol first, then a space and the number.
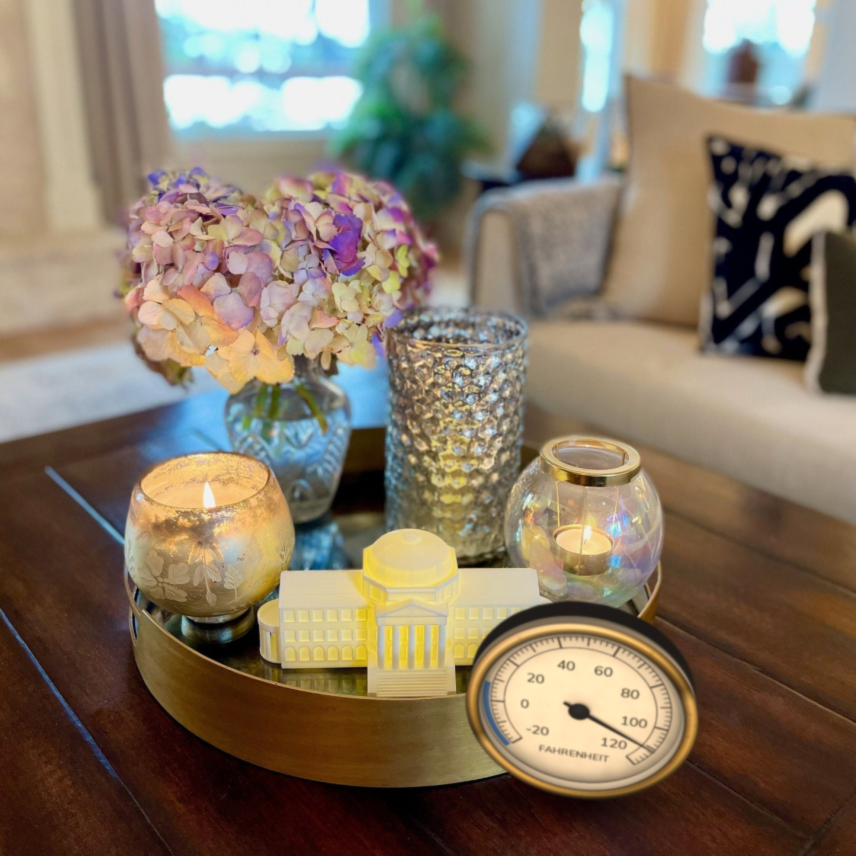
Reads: °F 110
